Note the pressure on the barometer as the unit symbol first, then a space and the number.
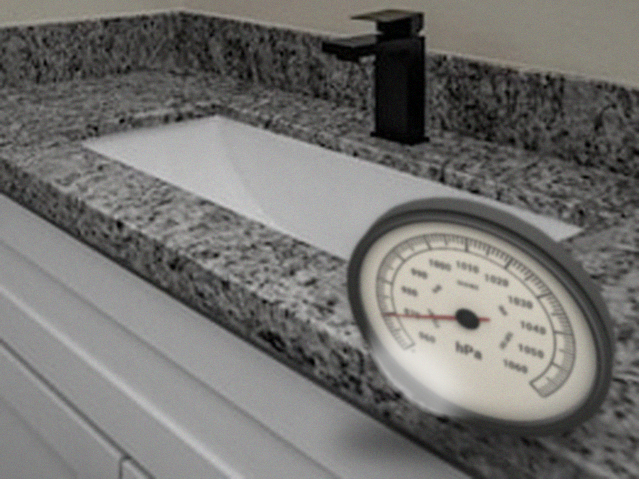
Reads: hPa 970
